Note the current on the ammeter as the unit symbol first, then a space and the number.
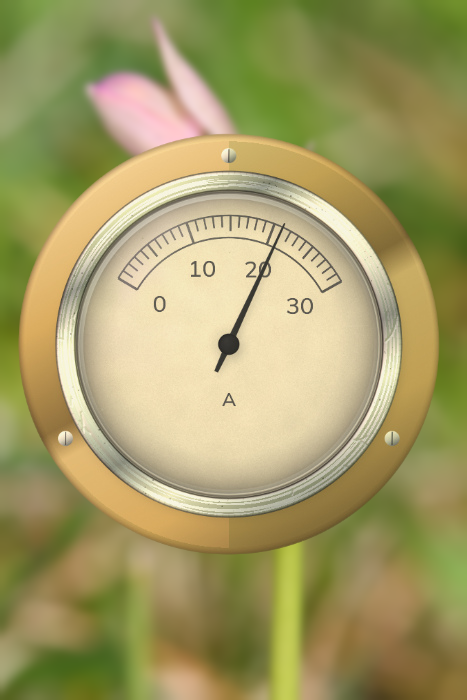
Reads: A 21
